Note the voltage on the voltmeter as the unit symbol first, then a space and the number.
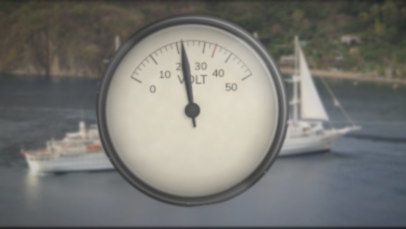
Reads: V 22
